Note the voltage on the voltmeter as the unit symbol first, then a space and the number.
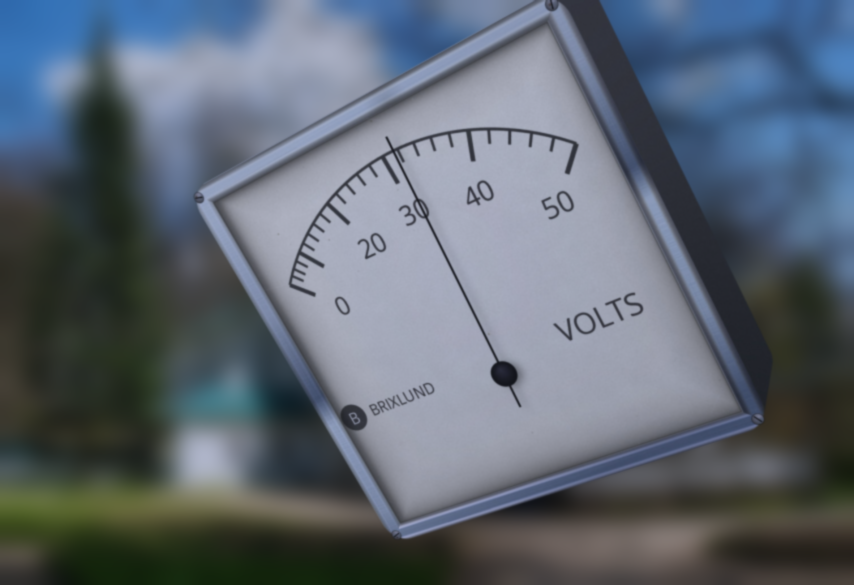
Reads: V 32
